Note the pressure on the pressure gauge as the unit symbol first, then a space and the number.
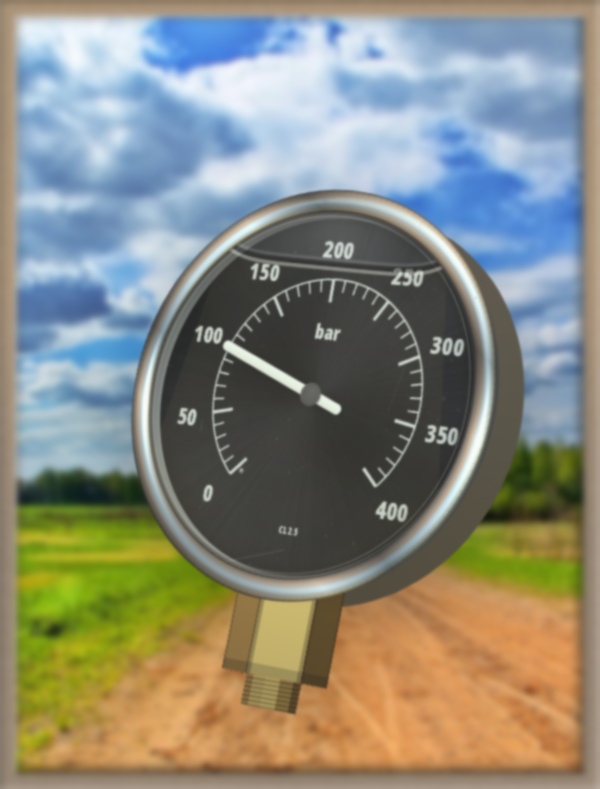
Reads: bar 100
